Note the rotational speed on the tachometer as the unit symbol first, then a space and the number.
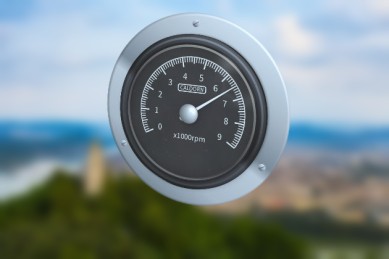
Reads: rpm 6500
